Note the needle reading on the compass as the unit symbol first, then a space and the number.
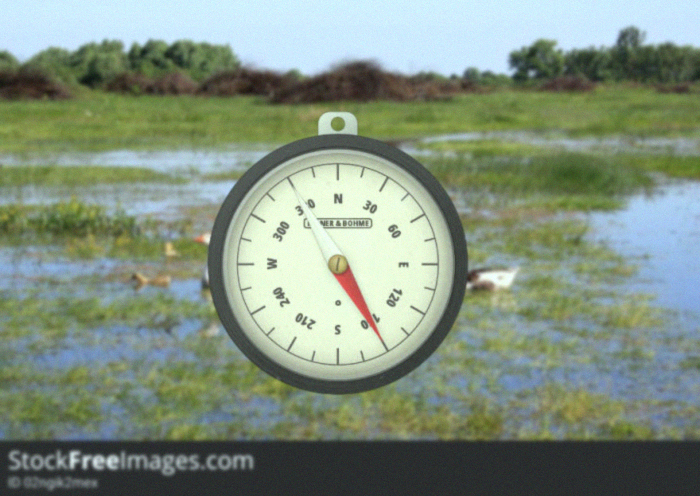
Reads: ° 150
